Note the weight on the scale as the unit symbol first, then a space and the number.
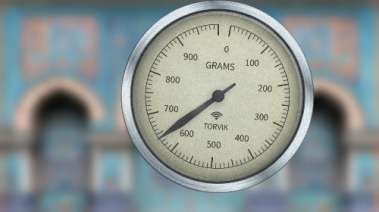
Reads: g 640
